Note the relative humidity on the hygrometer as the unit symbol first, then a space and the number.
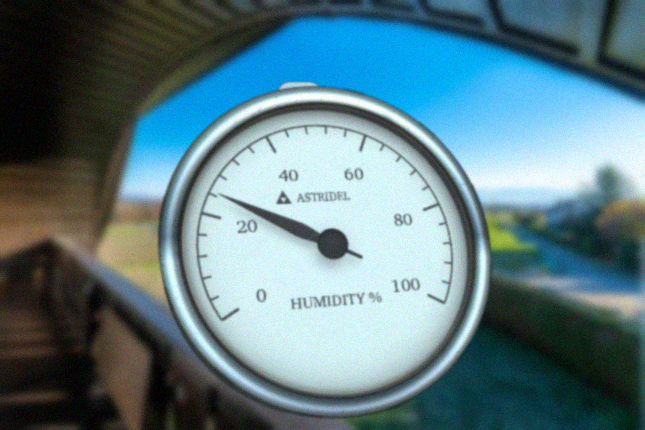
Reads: % 24
